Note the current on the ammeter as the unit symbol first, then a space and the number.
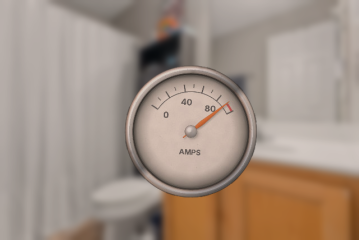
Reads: A 90
